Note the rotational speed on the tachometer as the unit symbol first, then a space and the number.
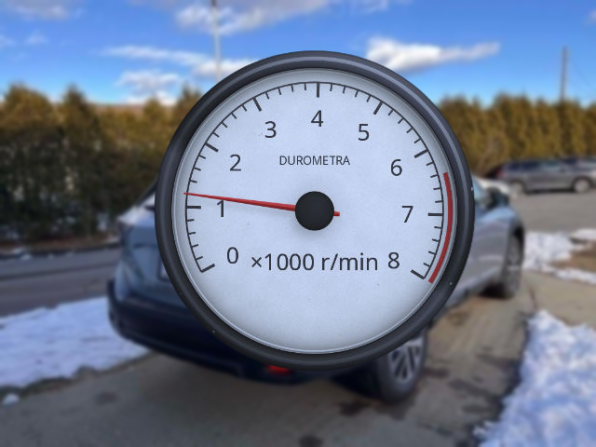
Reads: rpm 1200
